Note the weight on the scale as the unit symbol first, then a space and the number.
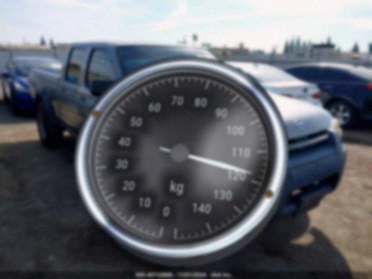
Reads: kg 118
